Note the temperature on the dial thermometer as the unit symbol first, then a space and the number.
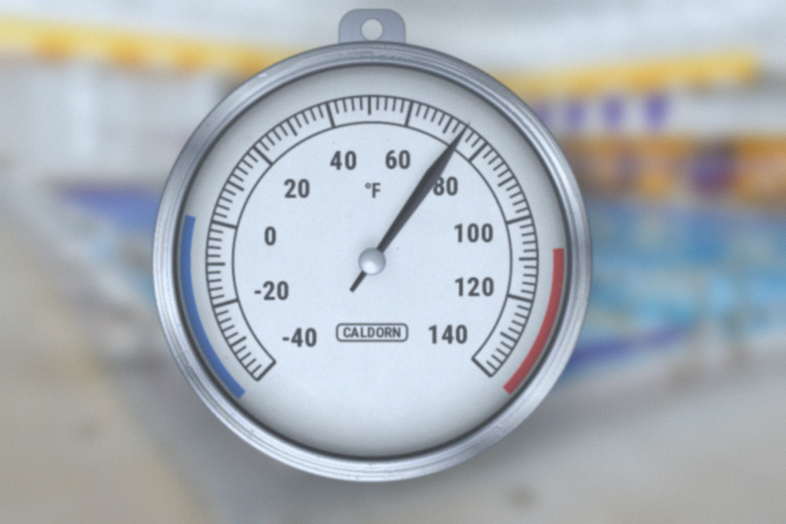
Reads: °F 74
